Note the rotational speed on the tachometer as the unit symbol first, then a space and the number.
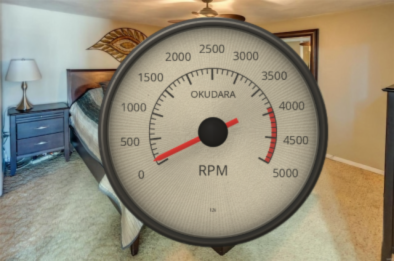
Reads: rpm 100
